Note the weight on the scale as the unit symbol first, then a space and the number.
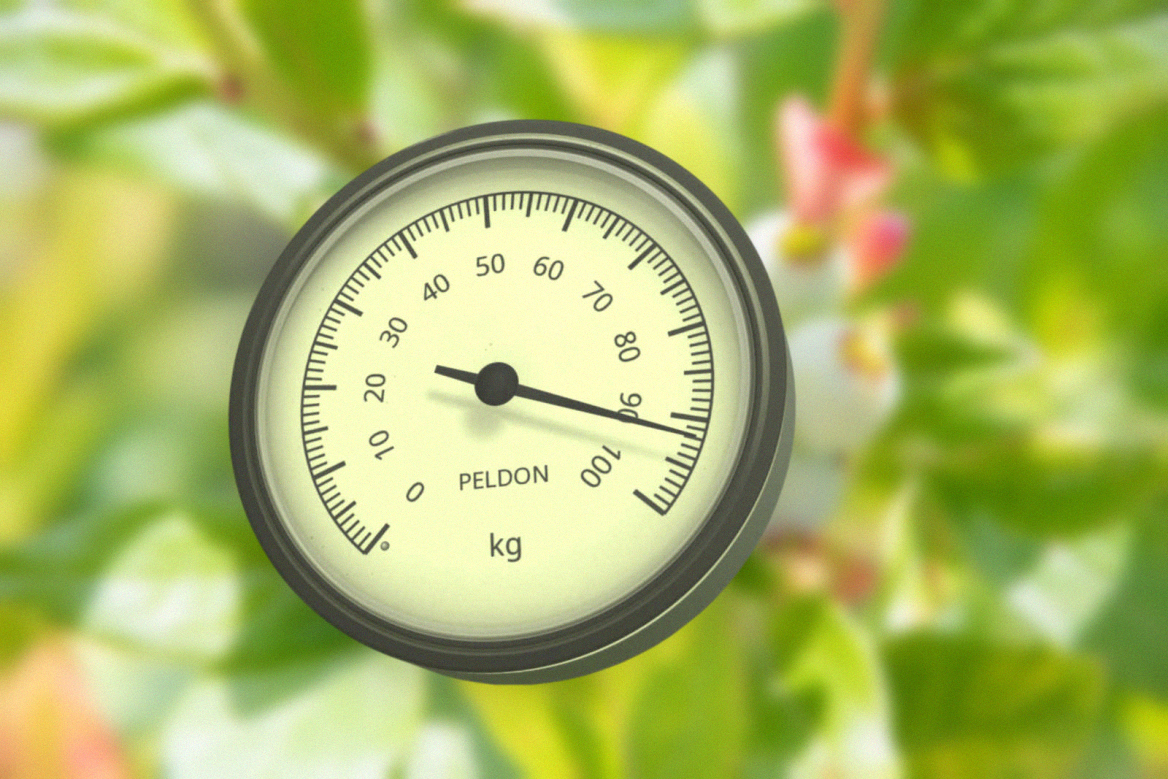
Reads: kg 92
